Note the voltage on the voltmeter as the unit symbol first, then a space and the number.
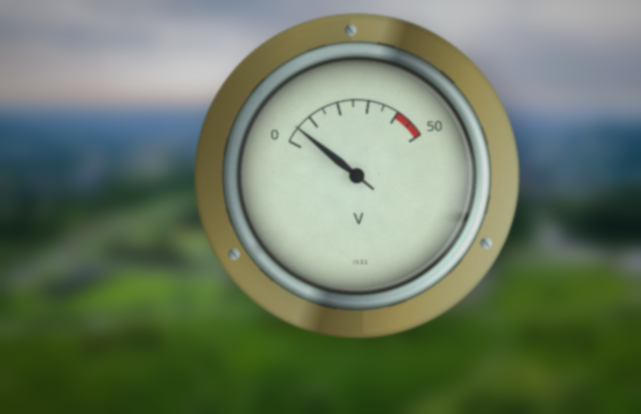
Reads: V 5
